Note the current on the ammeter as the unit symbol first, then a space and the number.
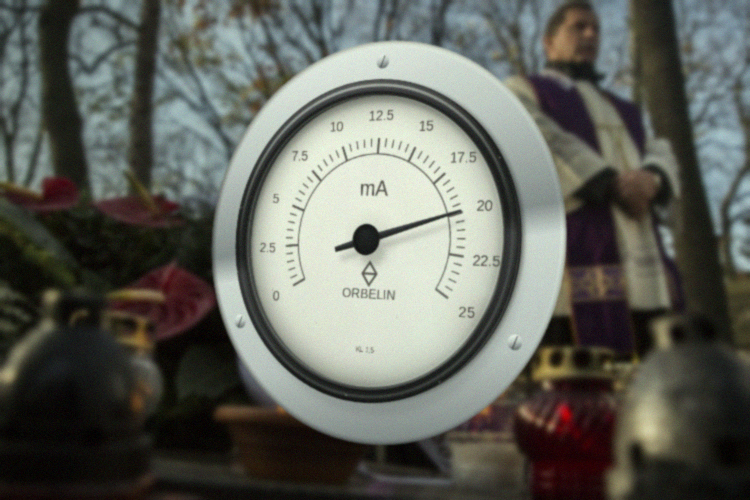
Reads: mA 20
